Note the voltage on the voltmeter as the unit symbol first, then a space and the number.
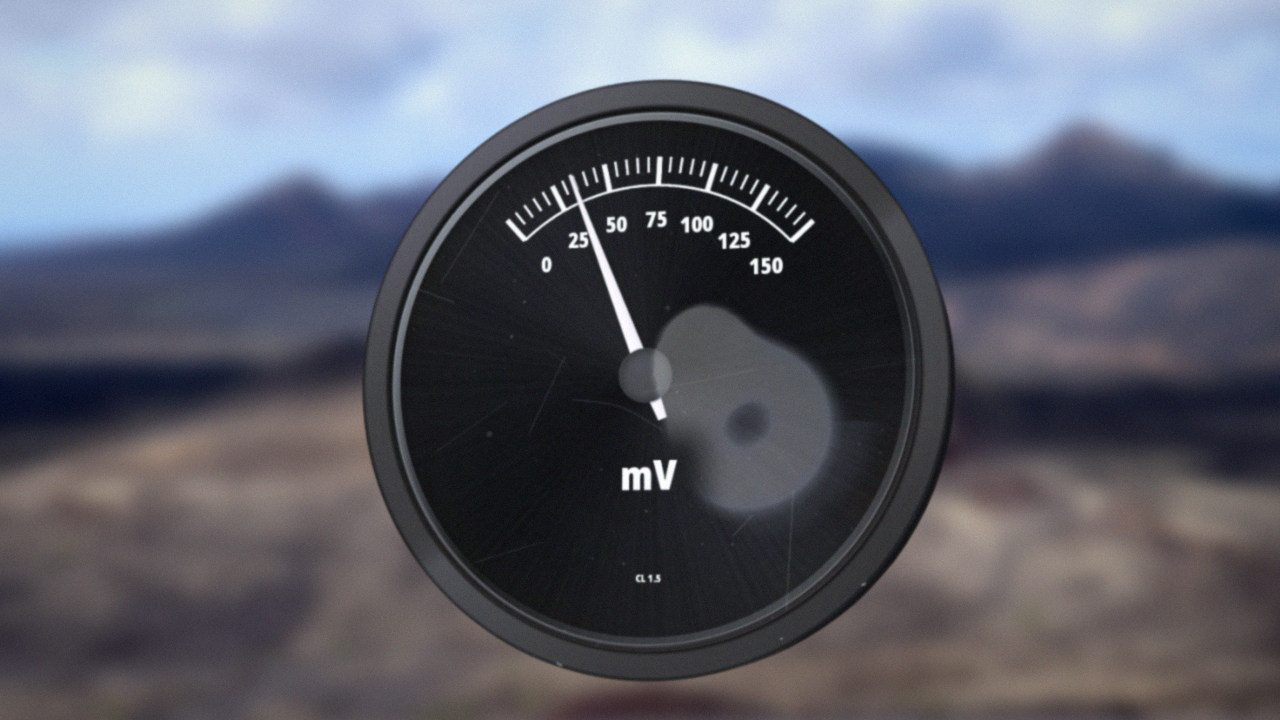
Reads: mV 35
